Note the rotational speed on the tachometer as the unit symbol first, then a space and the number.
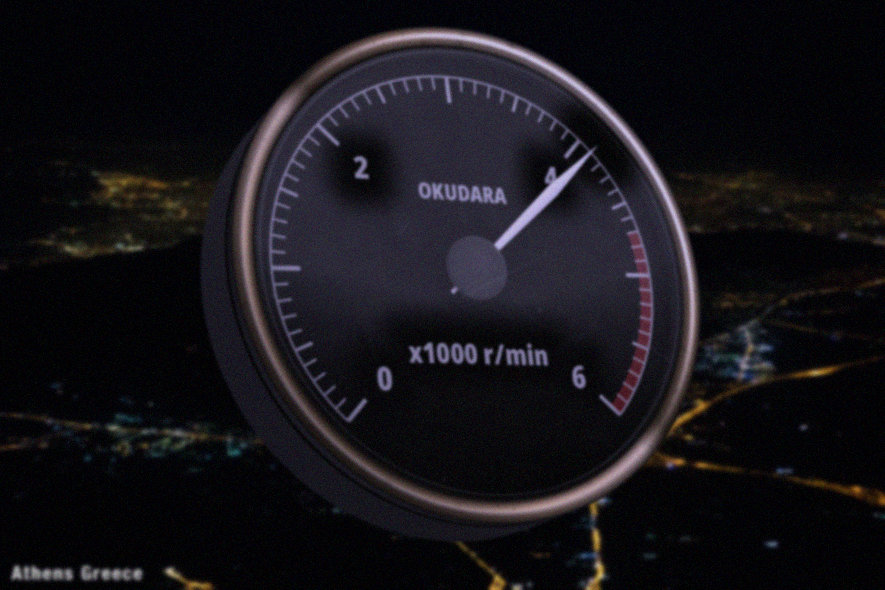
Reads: rpm 4100
